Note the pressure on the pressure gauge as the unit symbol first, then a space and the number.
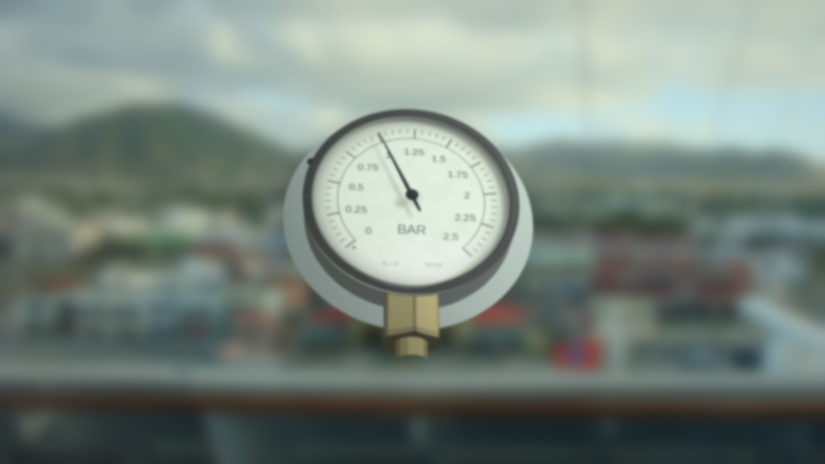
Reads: bar 1
